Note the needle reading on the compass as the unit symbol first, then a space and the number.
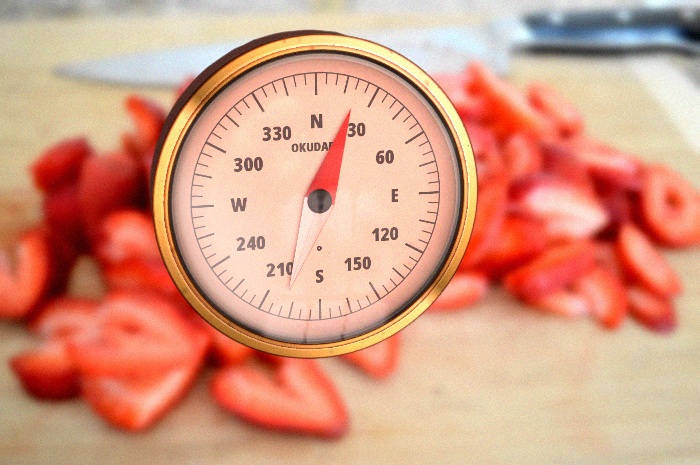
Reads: ° 20
